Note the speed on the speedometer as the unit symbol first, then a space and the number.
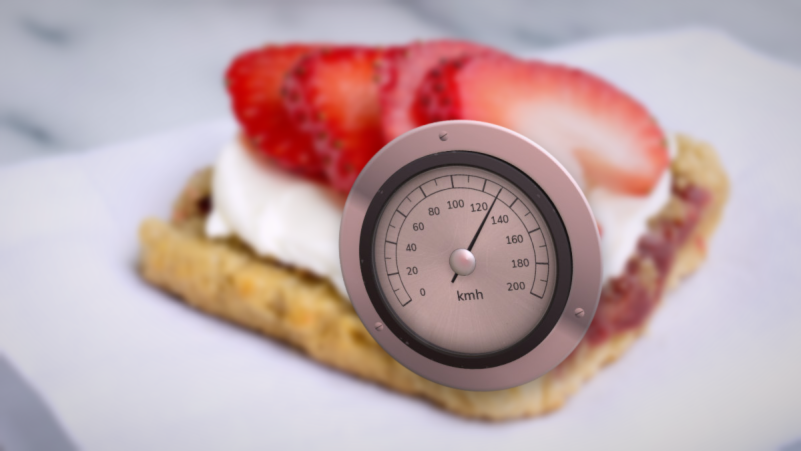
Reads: km/h 130
